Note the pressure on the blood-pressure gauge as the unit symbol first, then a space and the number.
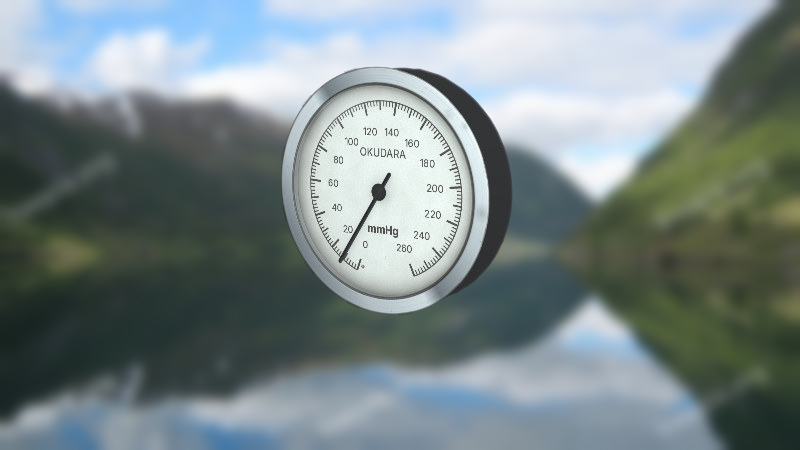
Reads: mmHg 10
